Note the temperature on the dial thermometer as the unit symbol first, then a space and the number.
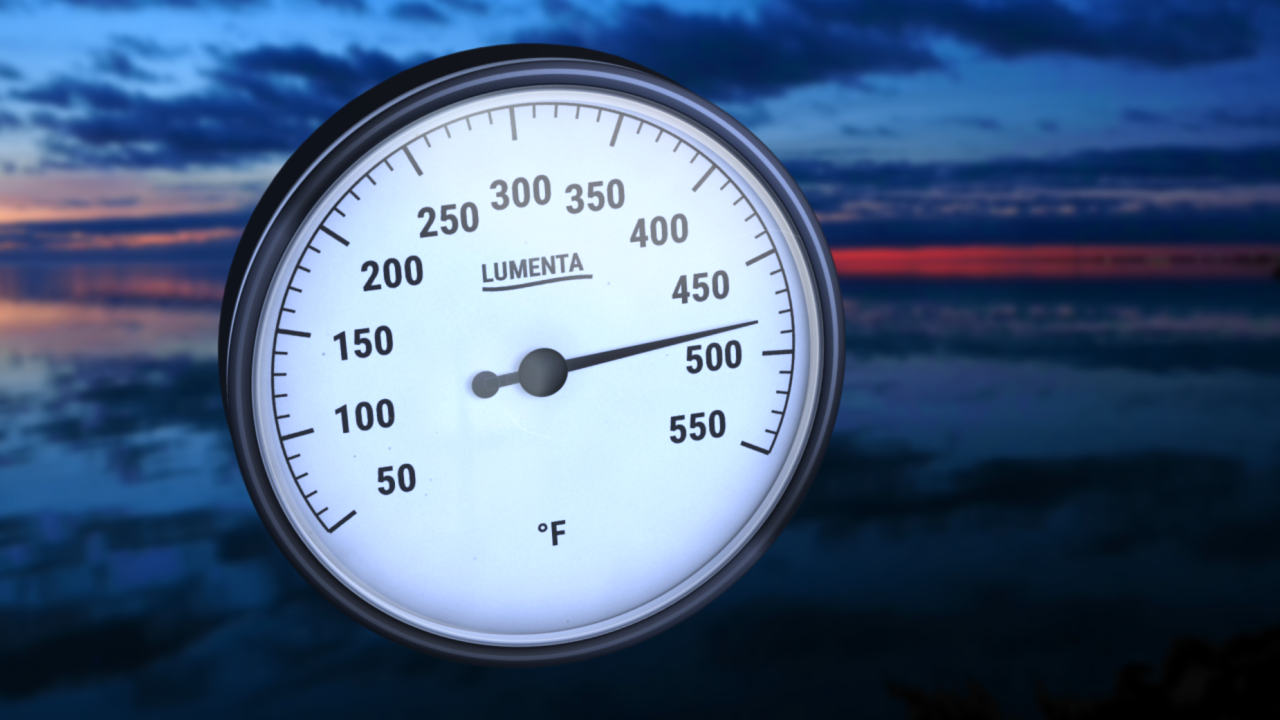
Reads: °F 480
